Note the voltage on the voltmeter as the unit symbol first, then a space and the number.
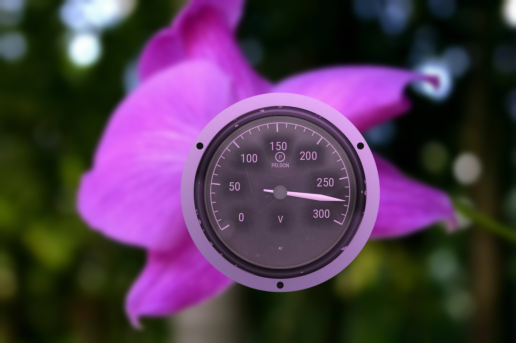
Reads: V 275
